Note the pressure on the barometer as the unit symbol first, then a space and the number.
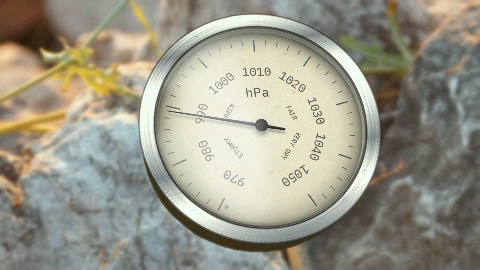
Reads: hPa 989
